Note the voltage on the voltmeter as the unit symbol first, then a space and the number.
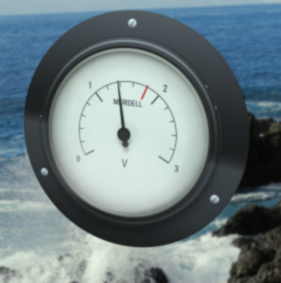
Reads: V 1.4
